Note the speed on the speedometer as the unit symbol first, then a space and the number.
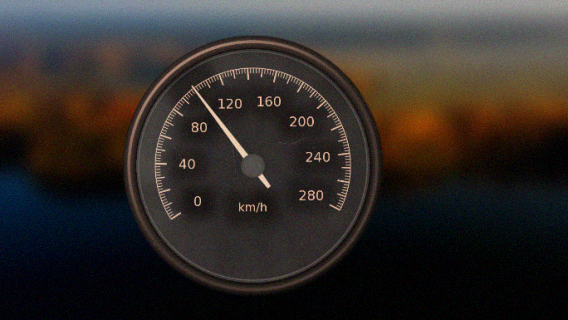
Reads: km/h 100
